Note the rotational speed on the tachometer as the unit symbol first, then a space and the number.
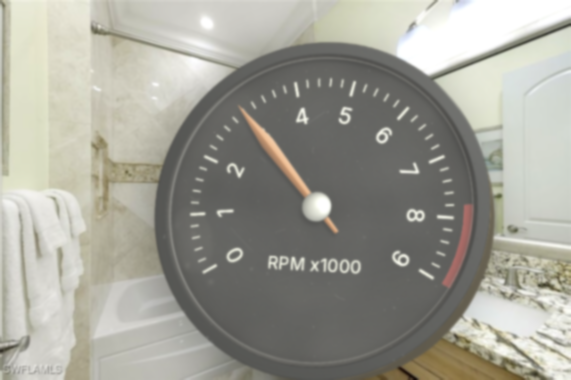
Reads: rpm 3000
